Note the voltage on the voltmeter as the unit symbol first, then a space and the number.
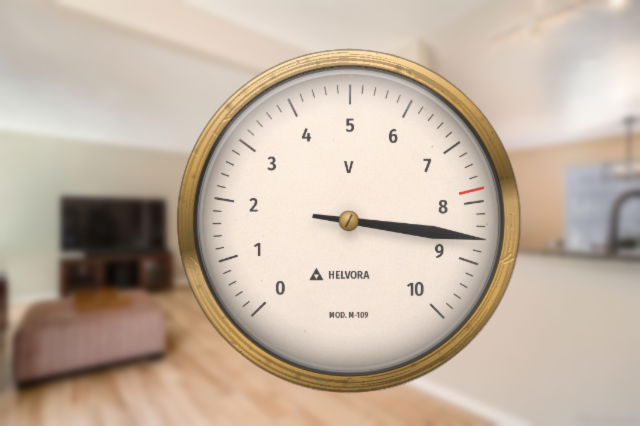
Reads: V 8.6
